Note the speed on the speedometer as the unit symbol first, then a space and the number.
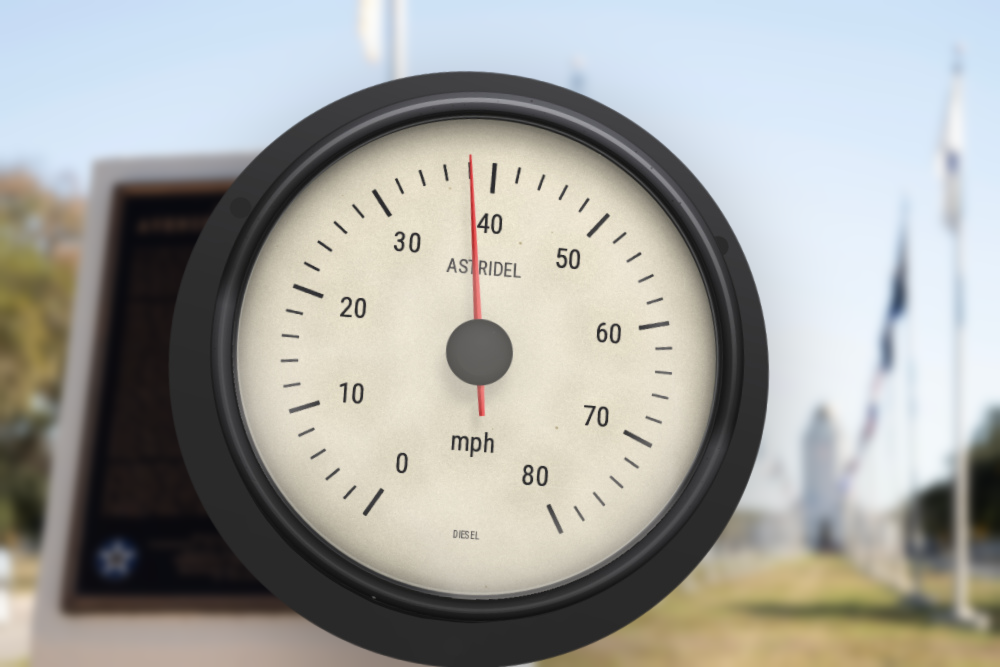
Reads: mph 38
